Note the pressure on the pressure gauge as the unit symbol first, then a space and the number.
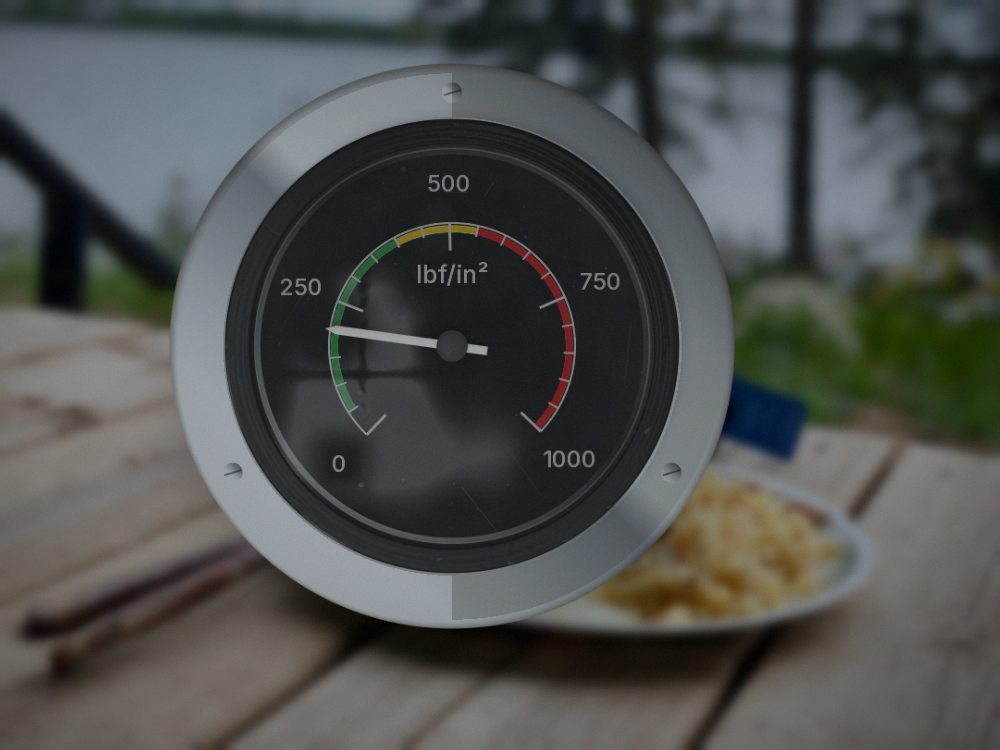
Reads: psi 200
